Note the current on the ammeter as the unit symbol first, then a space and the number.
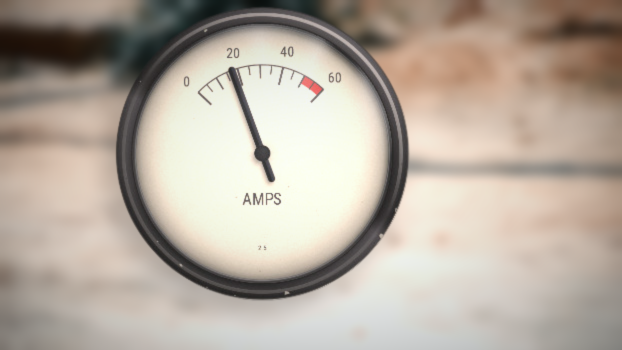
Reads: A 17.5
